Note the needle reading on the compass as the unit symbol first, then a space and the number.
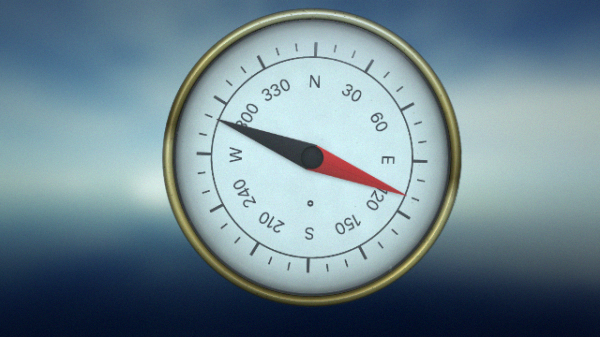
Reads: ° 110
